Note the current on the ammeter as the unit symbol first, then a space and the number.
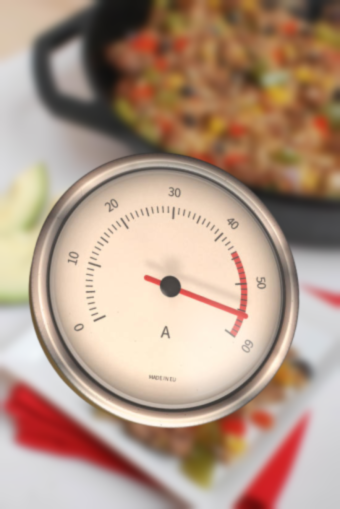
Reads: A 56
